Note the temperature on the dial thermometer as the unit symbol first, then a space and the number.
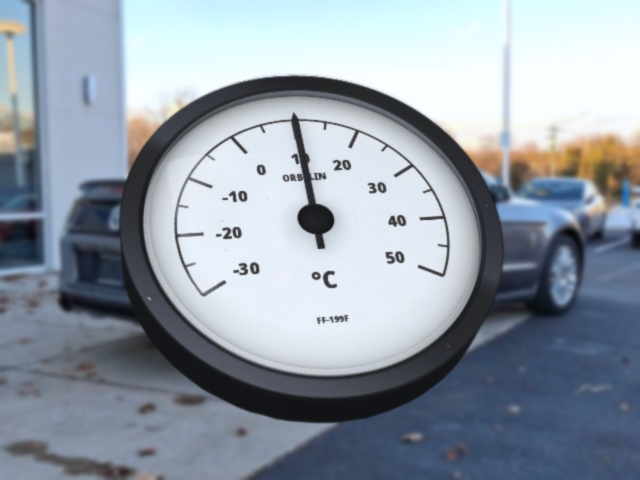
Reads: °C 10
